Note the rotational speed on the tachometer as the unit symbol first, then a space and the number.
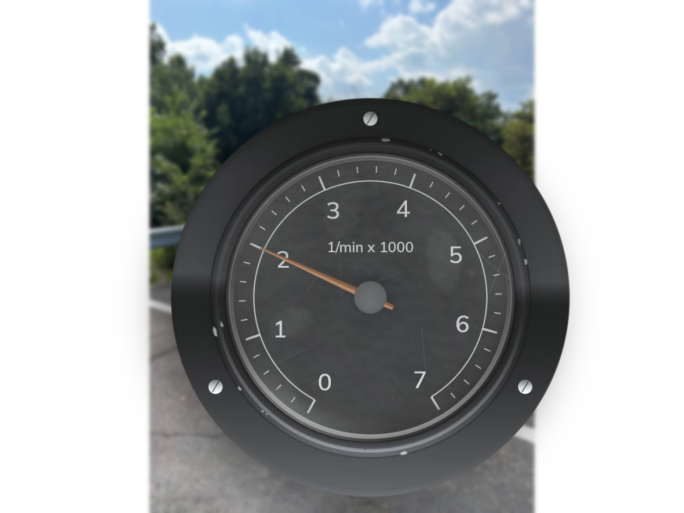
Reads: rpm 2000
